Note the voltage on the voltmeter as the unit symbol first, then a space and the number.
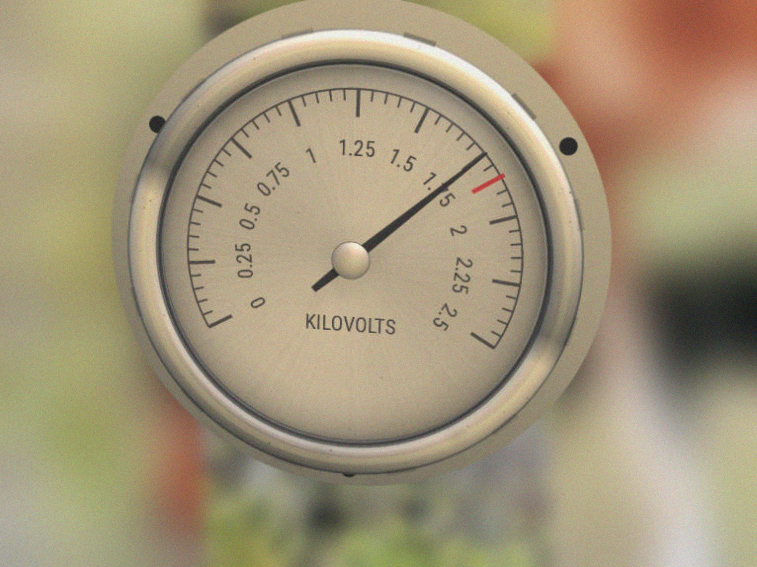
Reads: kV 1.75
